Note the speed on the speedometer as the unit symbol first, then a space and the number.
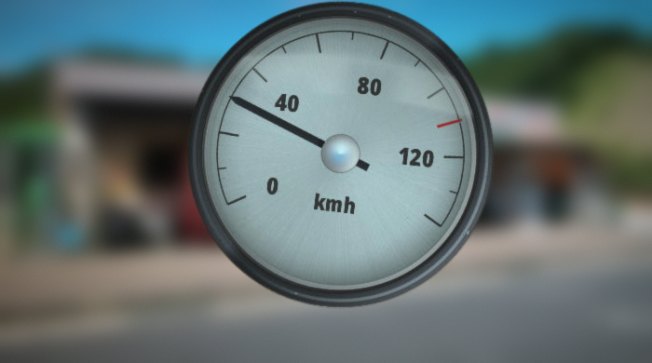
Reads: km/h 30
